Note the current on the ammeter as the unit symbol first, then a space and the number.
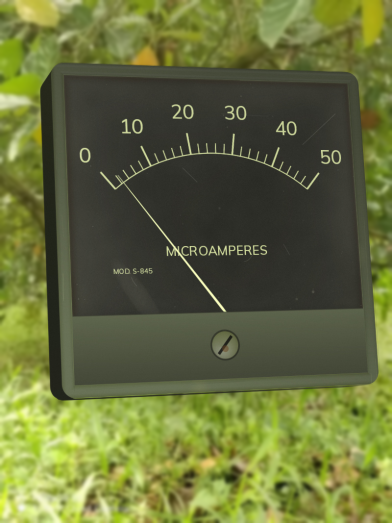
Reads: µA 2
